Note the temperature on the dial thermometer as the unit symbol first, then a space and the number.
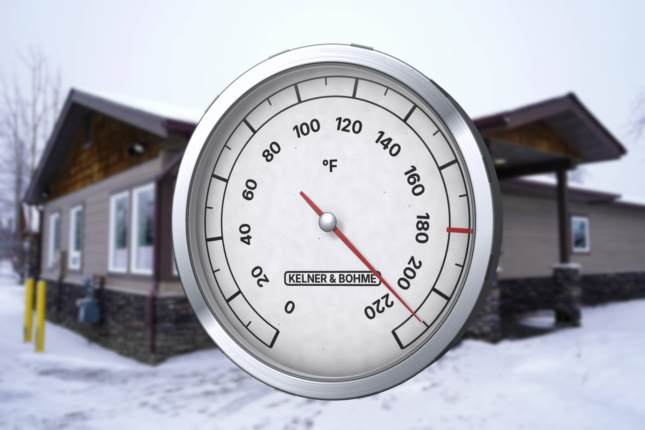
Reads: °F 210
